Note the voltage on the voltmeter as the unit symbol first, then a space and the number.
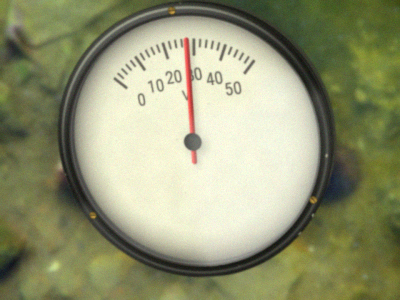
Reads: V 28
